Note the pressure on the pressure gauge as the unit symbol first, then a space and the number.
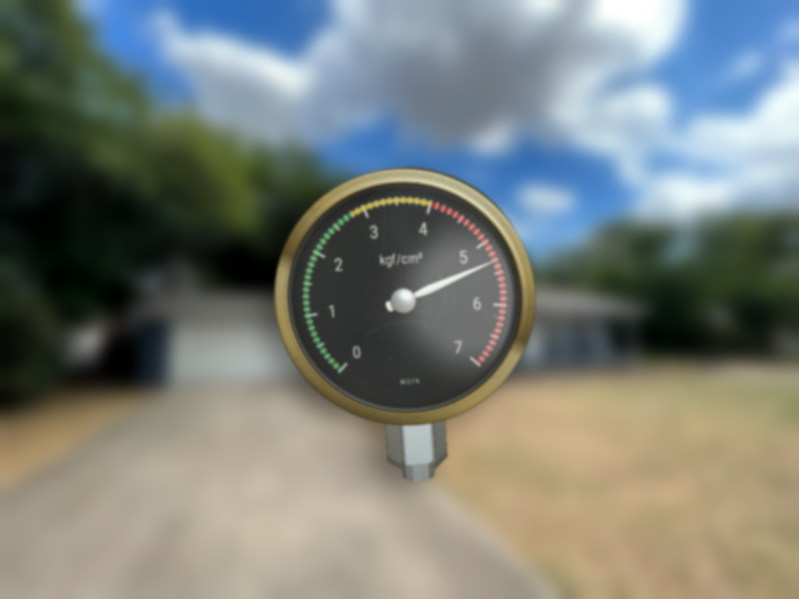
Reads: kg/cm² 5.3
